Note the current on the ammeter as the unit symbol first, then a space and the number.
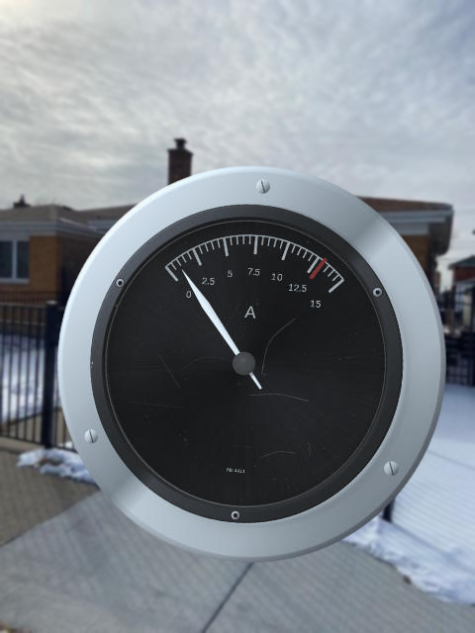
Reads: A 1
